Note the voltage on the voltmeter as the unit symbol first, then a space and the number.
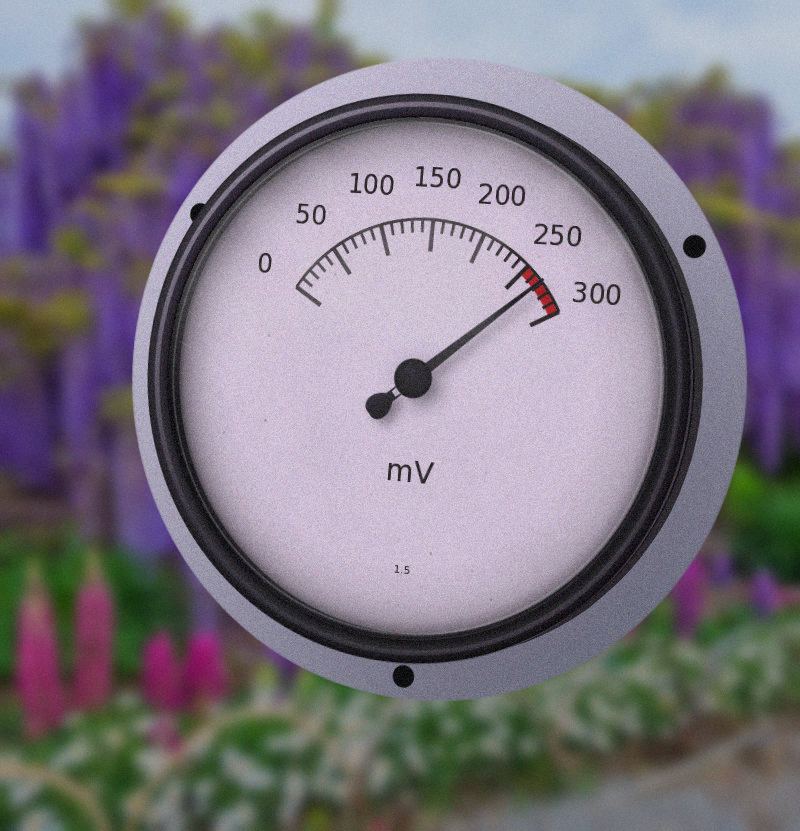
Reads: mV 270
